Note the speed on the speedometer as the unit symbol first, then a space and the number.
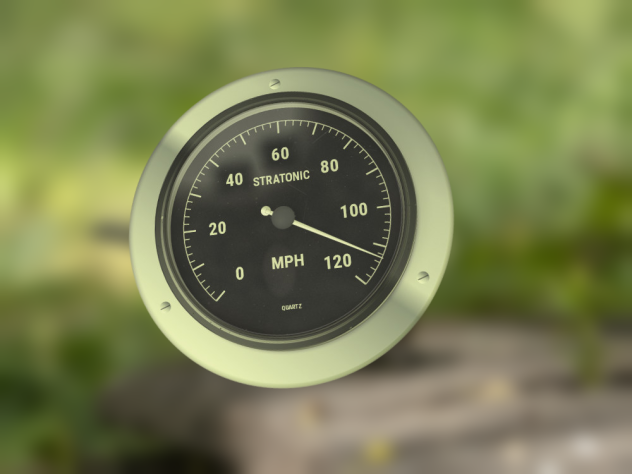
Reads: mph 113
